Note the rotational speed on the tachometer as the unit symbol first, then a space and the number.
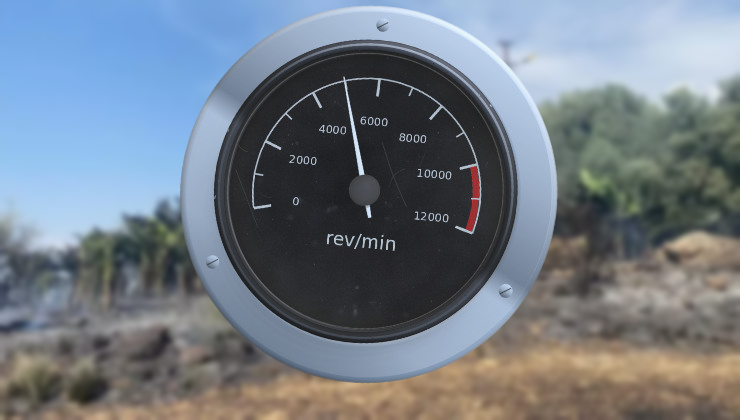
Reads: rpm 5000
